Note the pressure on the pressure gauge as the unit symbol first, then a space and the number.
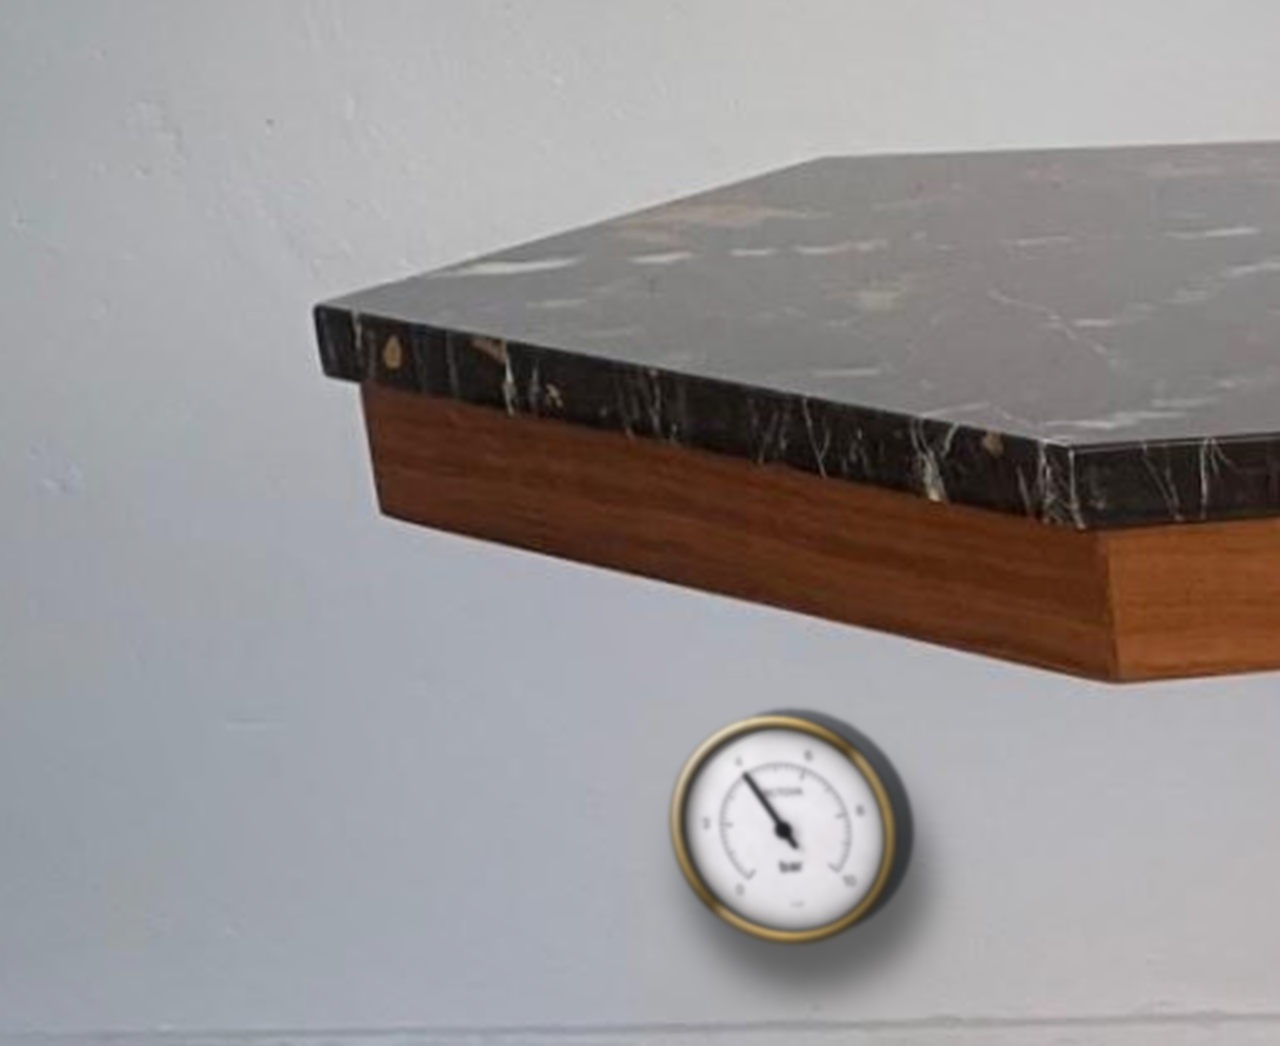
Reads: bar 4
